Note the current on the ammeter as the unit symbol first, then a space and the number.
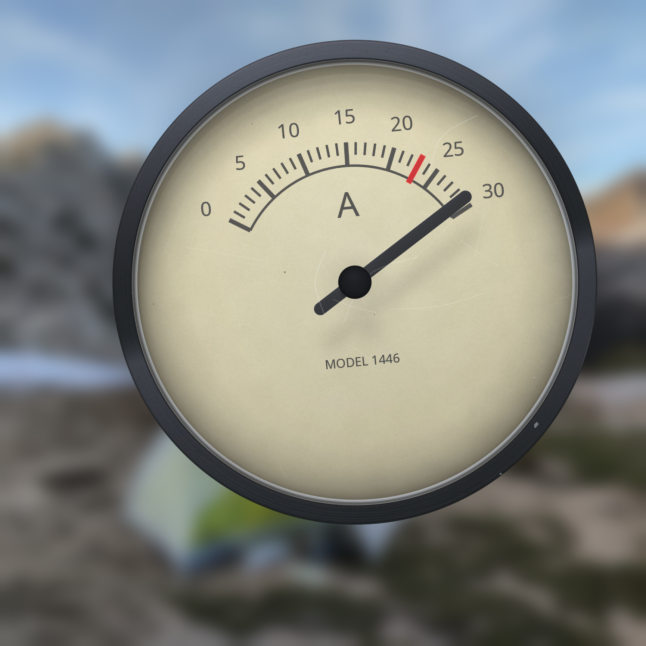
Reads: A 29
